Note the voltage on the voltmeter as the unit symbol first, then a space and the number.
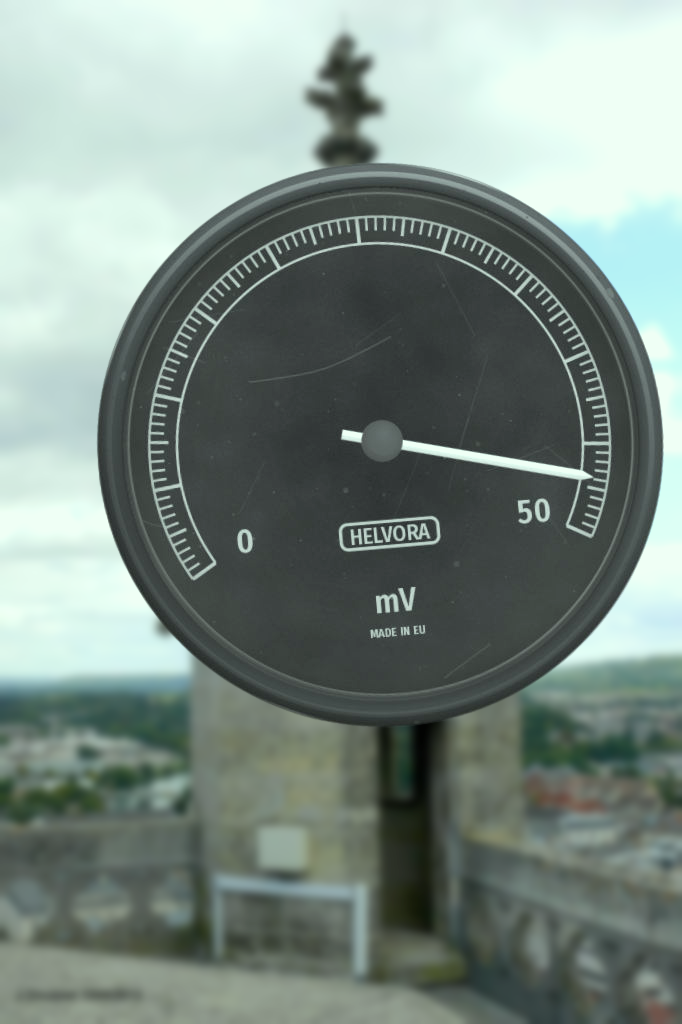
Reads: mV 47
